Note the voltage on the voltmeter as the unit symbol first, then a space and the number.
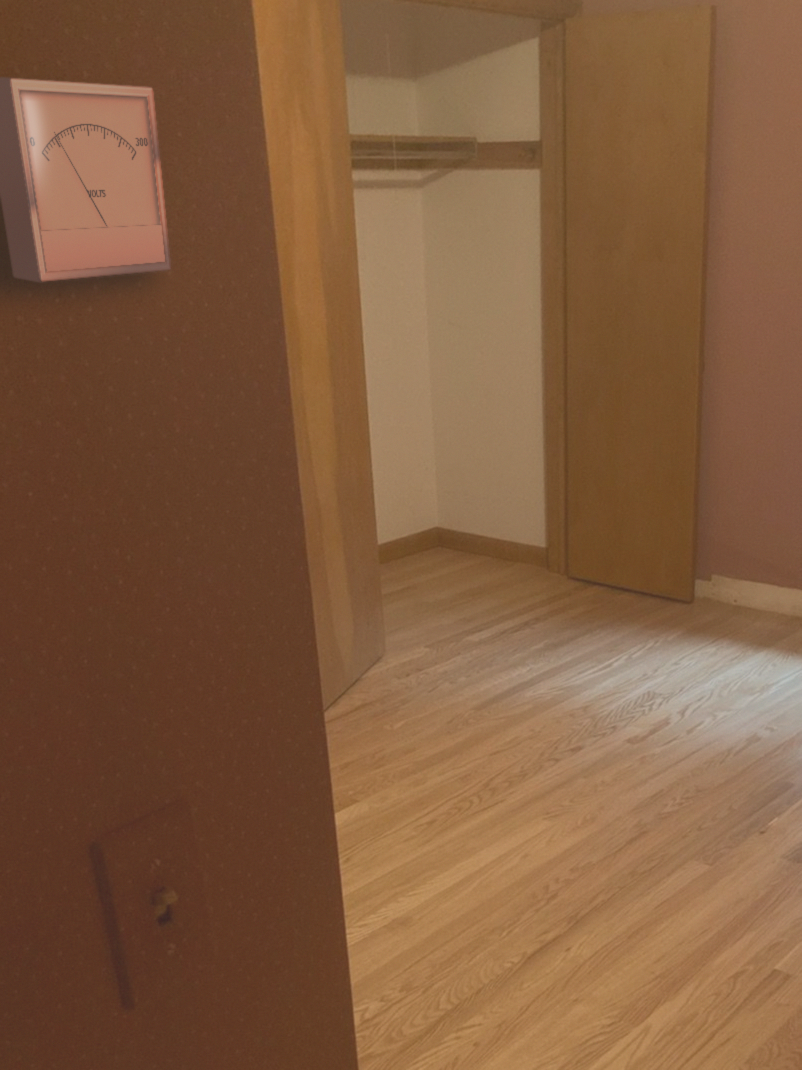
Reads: V 50
